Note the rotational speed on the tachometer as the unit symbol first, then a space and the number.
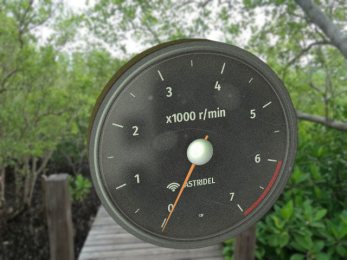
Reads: rpm 0
